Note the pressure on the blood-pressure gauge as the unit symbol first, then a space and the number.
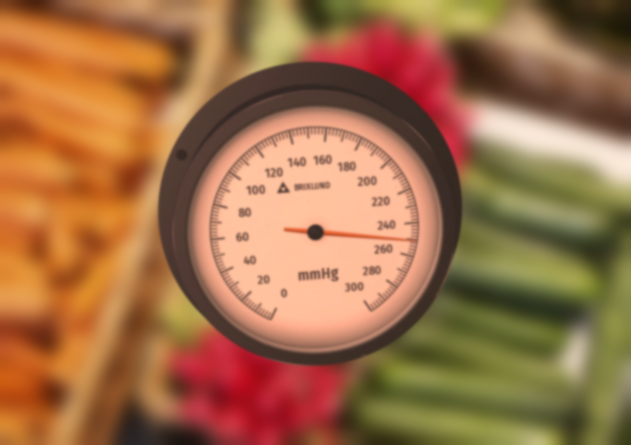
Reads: mmHg 250
